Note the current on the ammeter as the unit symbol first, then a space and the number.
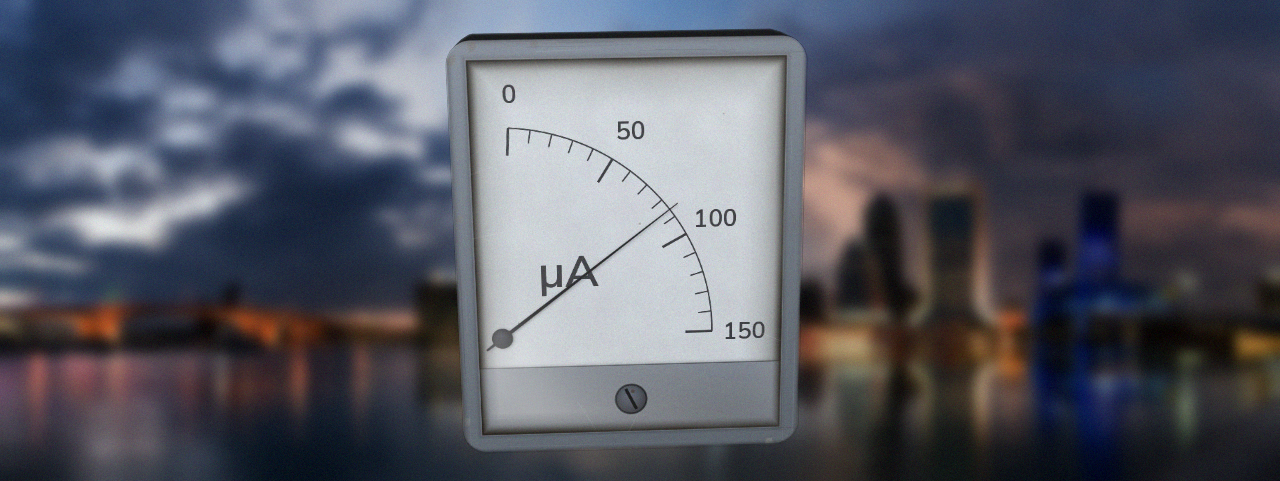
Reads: µA 85
